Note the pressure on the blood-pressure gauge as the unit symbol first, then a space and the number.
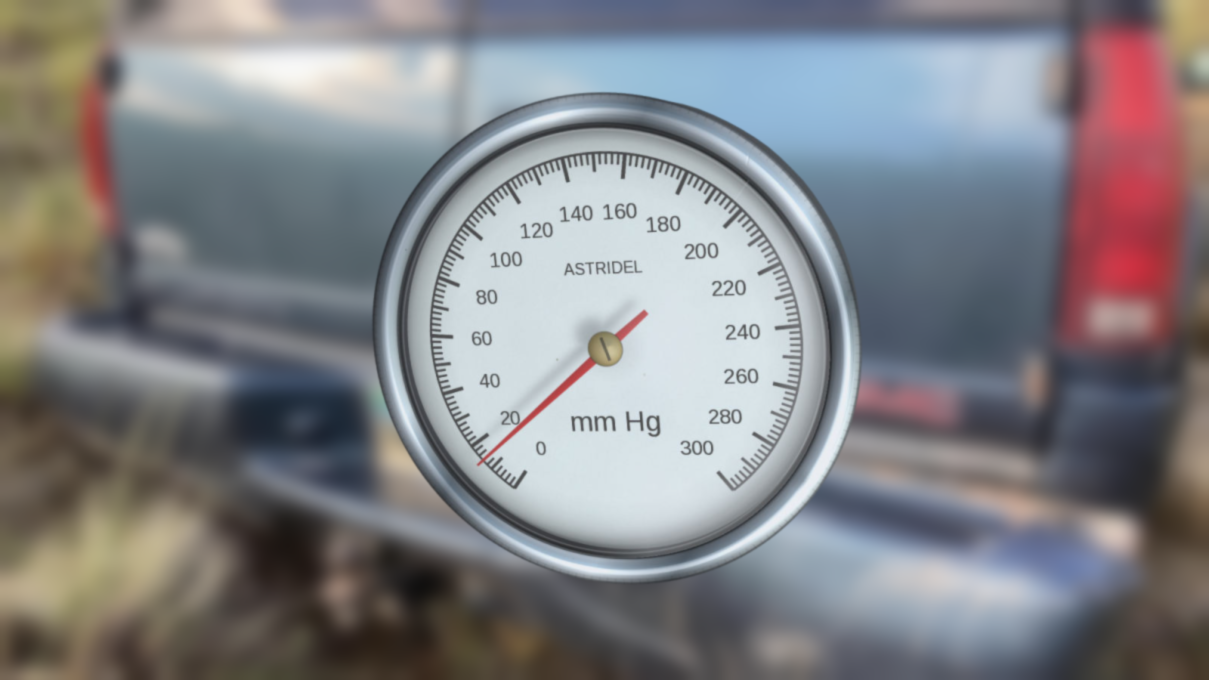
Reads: mmHg 14
